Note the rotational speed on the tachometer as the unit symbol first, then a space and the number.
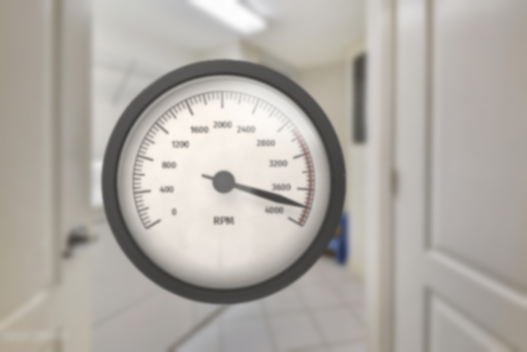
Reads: rpm 3800
